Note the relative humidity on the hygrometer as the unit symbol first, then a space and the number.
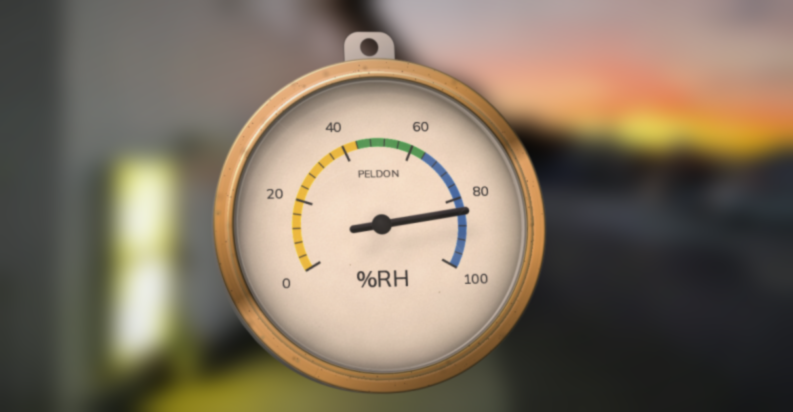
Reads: % 84
